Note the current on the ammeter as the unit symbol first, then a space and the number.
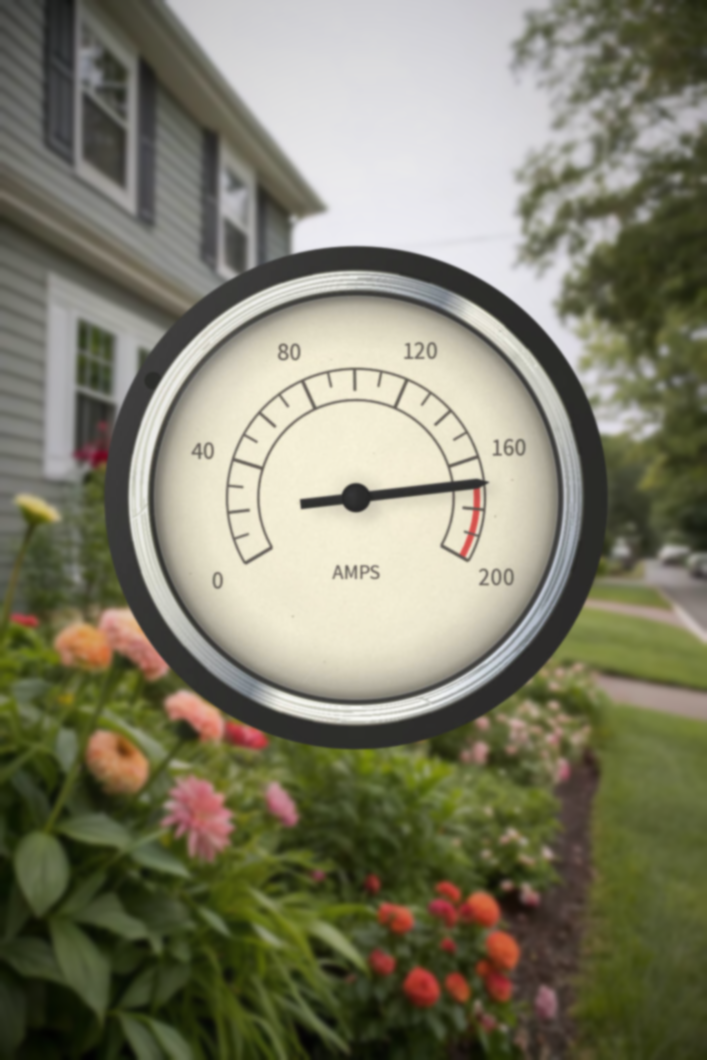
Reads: A 170
